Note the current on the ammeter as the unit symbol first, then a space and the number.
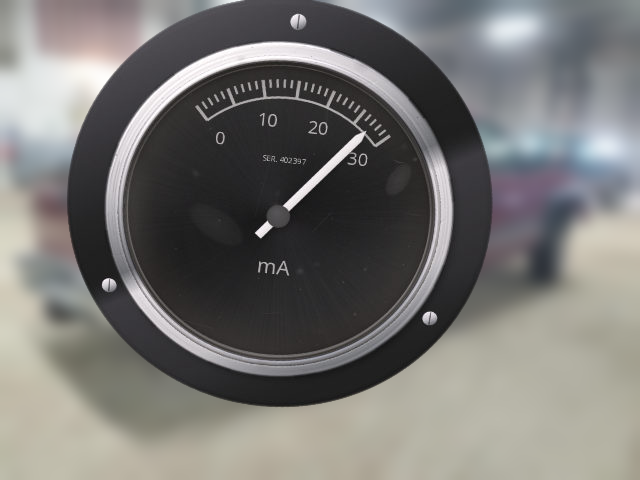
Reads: mA 27
